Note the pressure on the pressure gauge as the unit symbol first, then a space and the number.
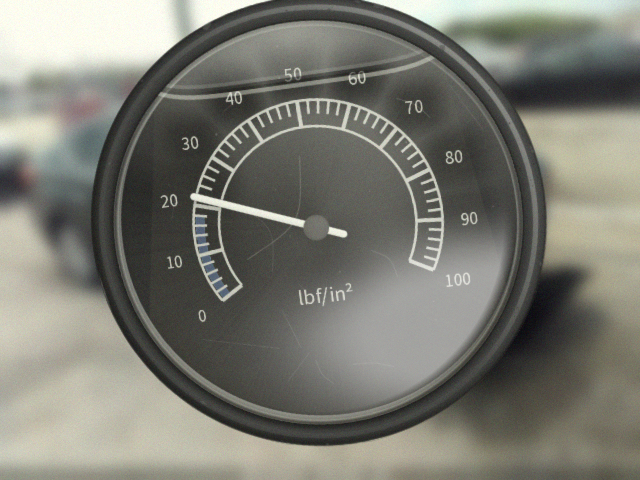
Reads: psi 22
